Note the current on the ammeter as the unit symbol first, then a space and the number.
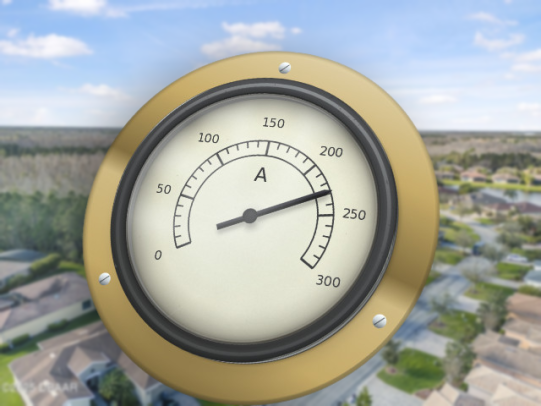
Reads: A 230
